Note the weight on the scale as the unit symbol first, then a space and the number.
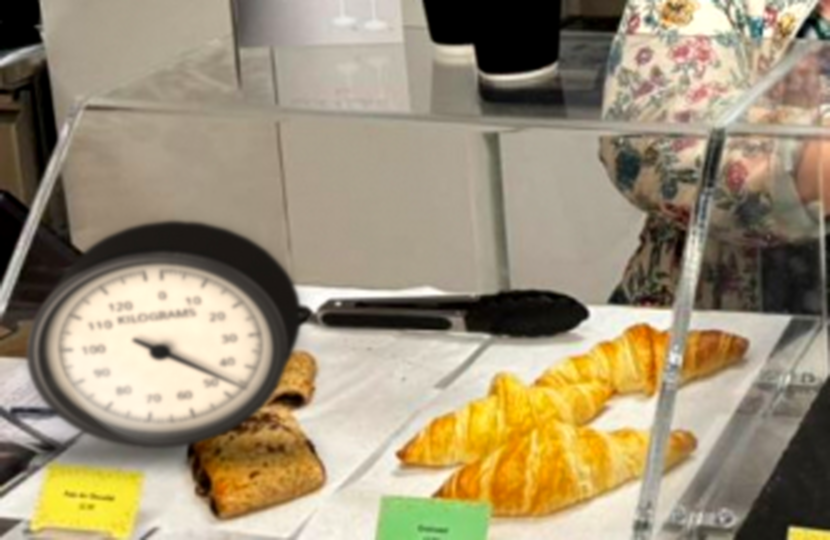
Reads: kg 45
